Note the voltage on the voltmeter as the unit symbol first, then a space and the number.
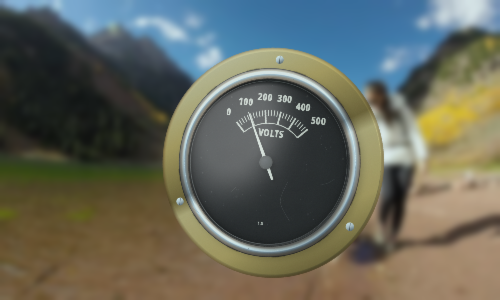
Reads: V 100
